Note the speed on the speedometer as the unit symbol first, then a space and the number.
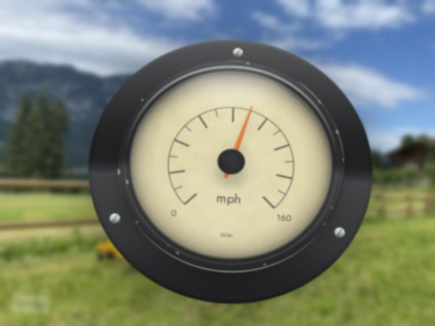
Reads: mph 90
